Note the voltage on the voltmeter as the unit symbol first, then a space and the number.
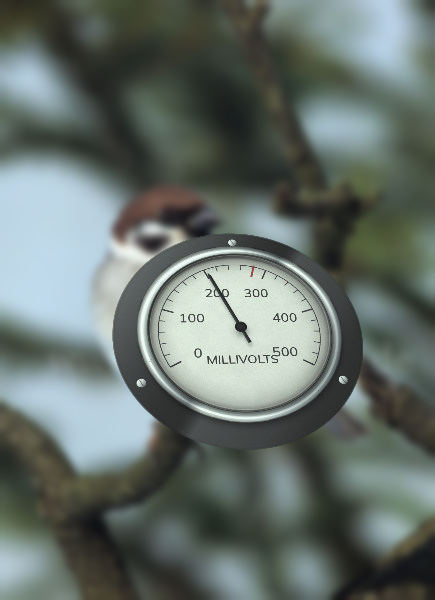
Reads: mV 200
